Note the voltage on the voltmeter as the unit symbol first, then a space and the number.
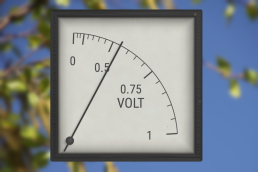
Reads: V 0.55
